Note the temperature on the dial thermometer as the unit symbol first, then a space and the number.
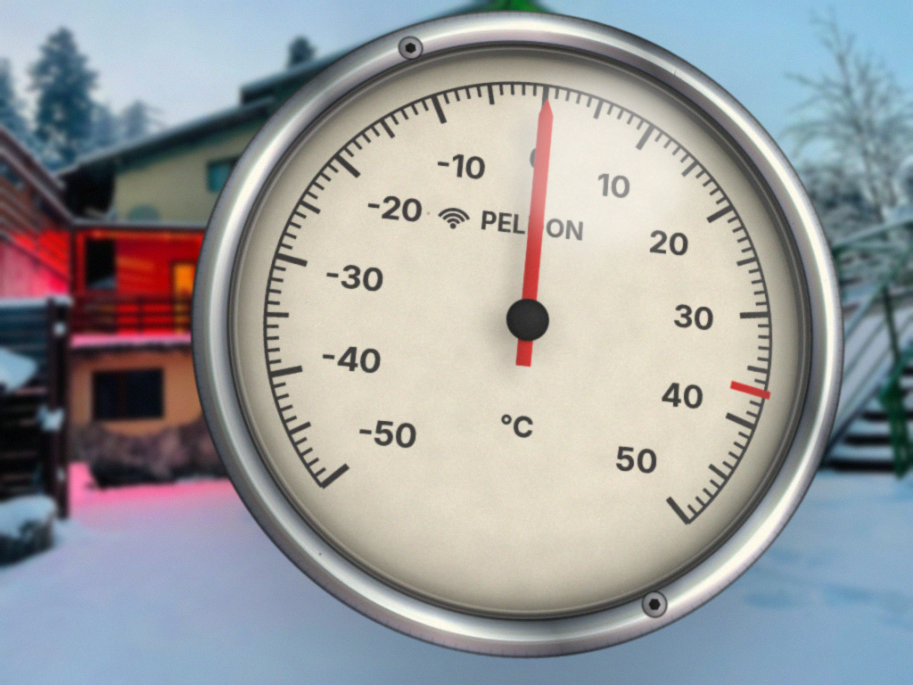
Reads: °C 0
